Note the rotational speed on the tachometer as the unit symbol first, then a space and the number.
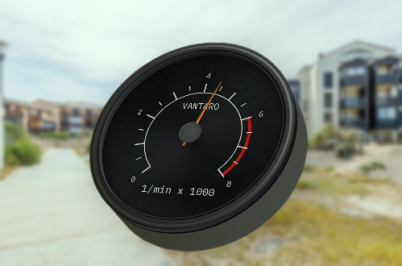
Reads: rpm 4500
